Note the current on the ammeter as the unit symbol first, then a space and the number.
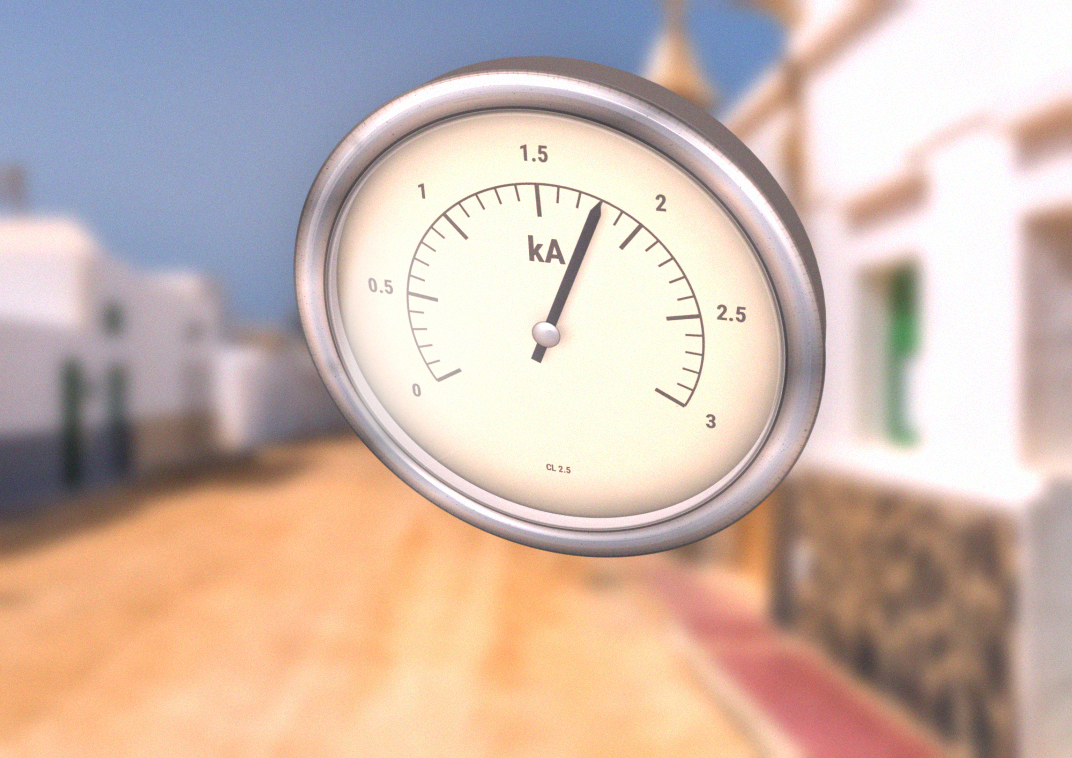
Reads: kA 1.8
